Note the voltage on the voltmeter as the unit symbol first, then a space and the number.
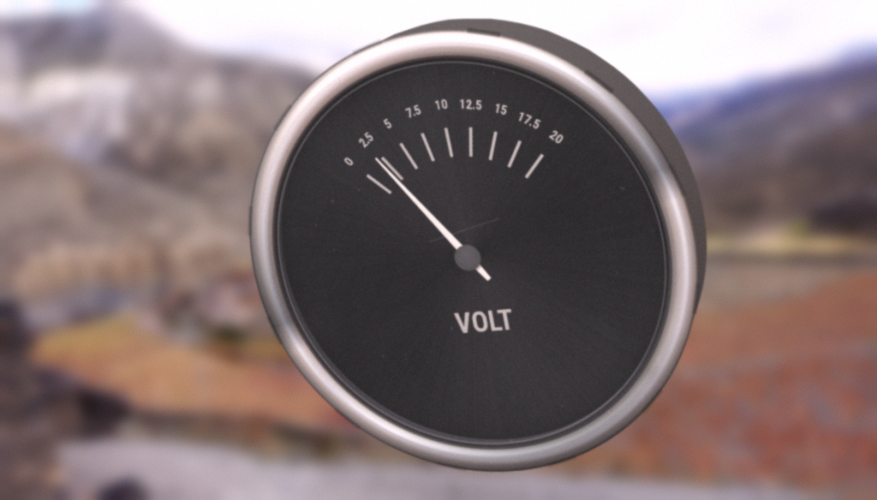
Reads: V 2.5
